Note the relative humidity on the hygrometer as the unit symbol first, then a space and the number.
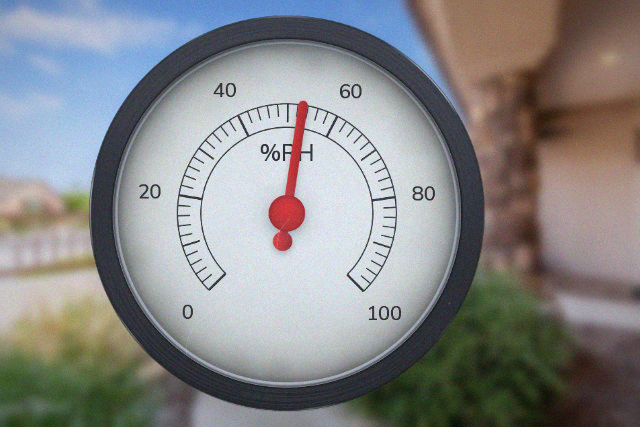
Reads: % 53
